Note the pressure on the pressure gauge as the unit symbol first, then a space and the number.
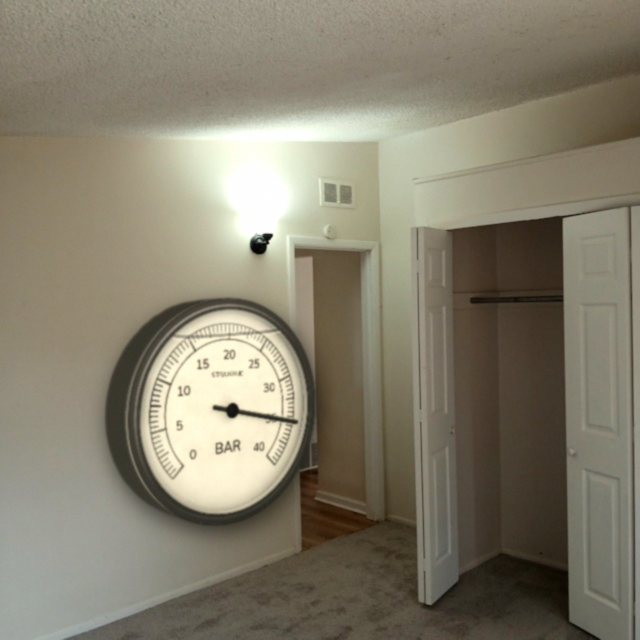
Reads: bar 35
